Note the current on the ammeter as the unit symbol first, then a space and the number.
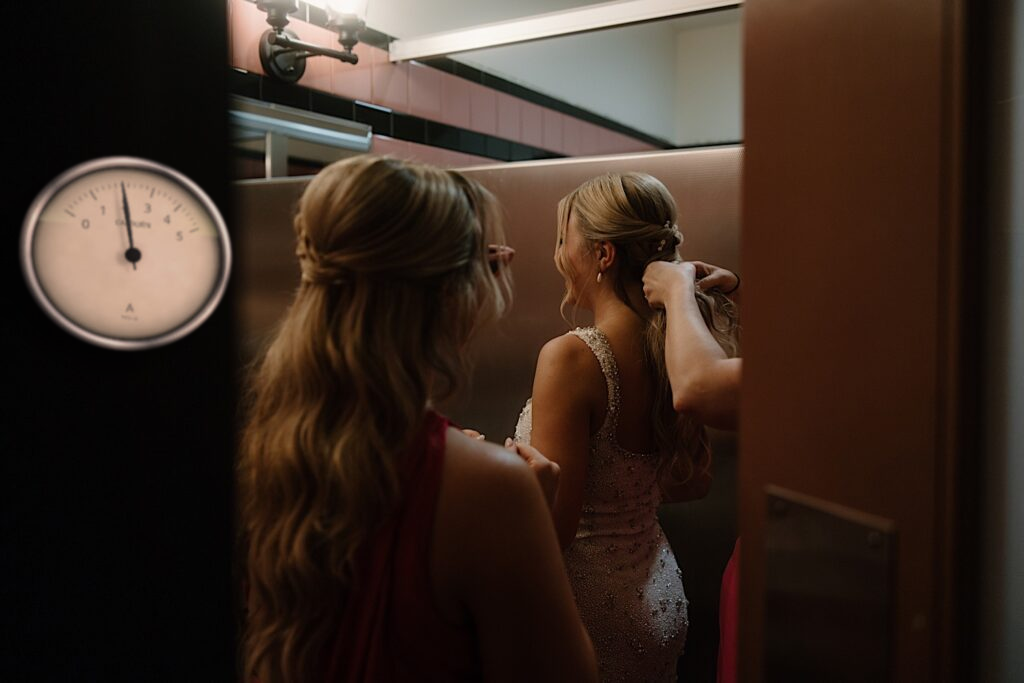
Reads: A 2
